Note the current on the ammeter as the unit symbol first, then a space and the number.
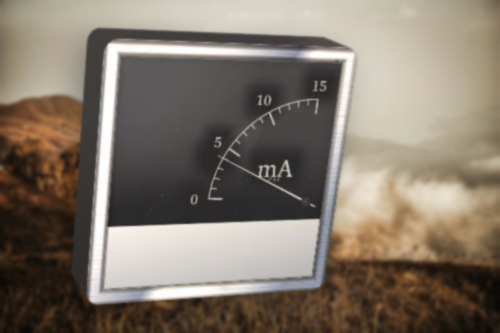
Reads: mA 4
